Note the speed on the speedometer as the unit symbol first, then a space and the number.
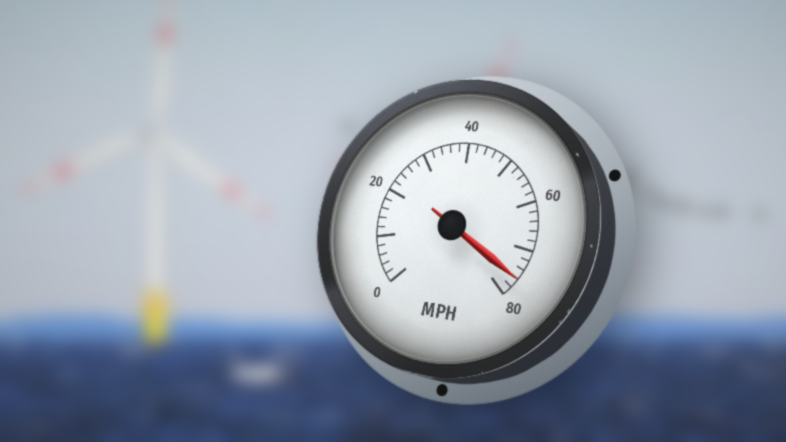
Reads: mph 76
